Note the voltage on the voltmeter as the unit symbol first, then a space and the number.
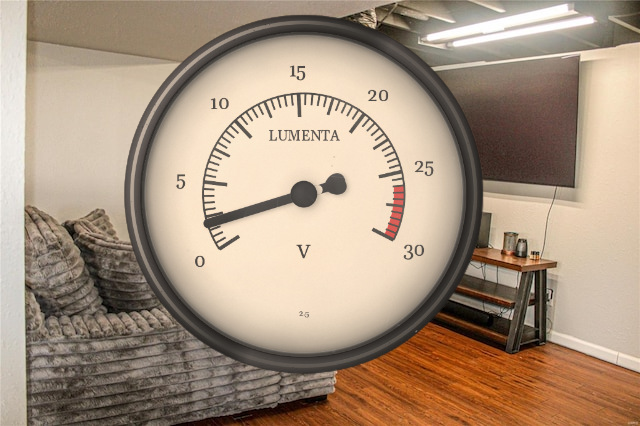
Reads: V 2
